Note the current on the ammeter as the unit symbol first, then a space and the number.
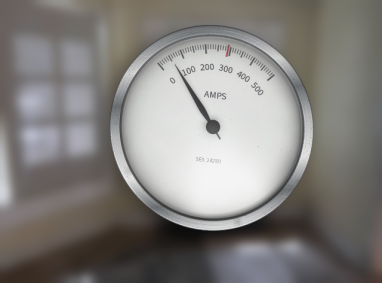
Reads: A 50
